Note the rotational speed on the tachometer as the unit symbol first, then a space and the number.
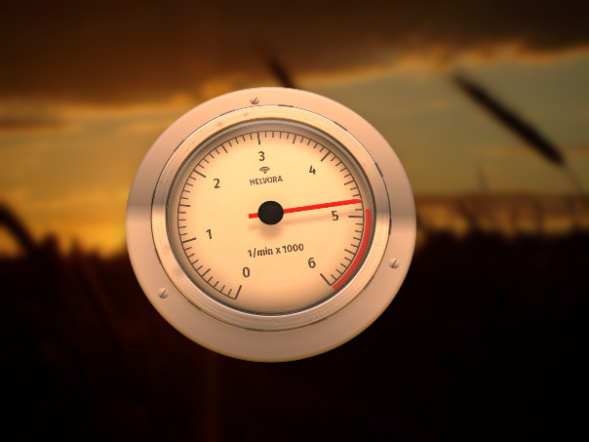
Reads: rpm 4800
